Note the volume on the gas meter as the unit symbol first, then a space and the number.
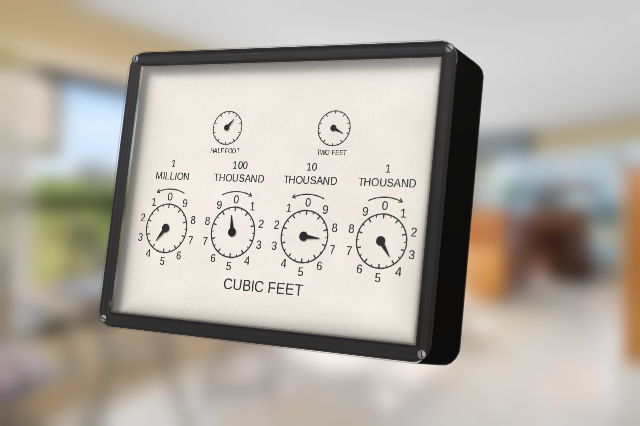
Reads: ft³ 397400
